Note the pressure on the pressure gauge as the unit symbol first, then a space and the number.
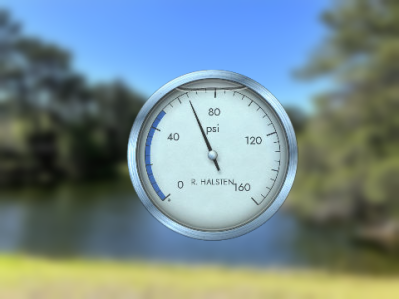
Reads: psi 65
